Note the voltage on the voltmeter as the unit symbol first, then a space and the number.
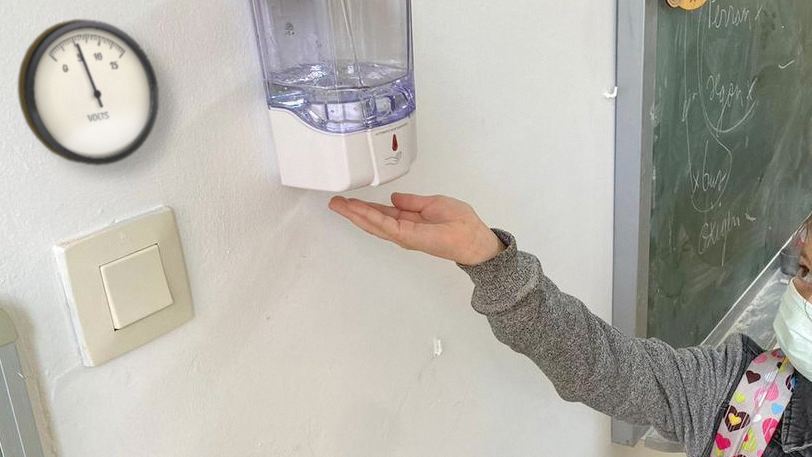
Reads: V 5
